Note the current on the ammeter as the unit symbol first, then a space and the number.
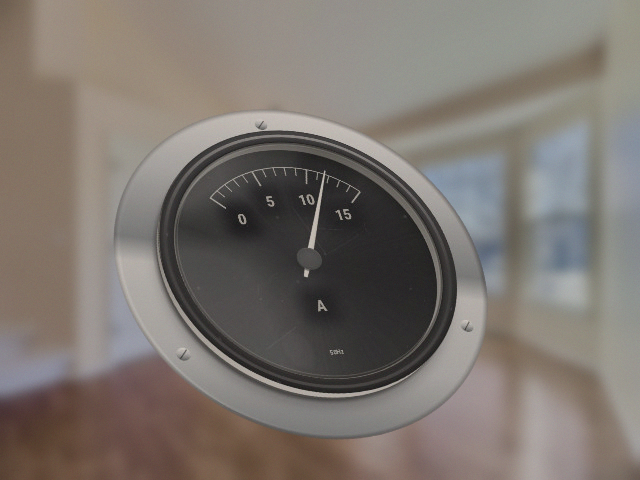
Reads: A 11.5
